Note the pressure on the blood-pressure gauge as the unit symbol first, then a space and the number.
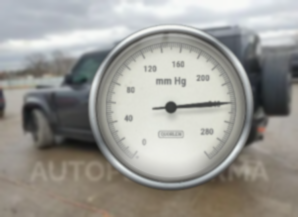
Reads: mmHg 240
